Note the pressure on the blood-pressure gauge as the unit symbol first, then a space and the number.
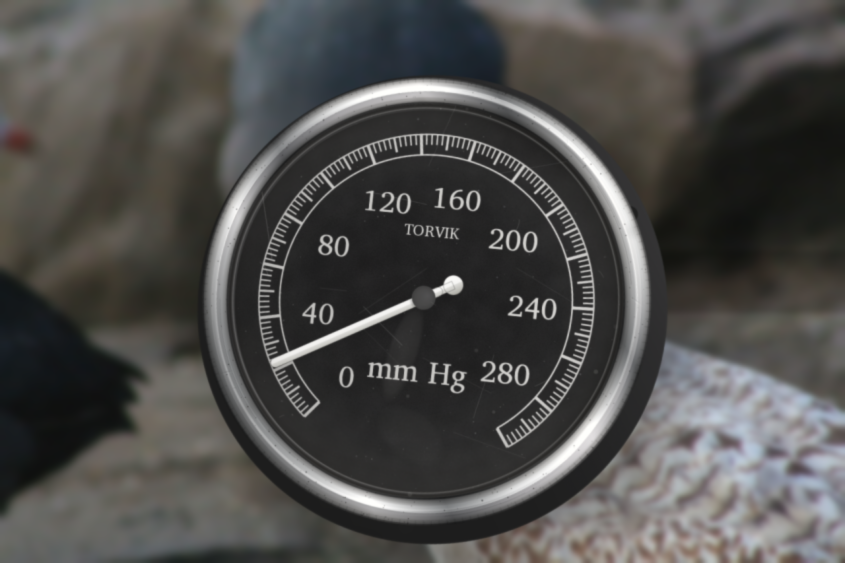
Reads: mmHg 22
